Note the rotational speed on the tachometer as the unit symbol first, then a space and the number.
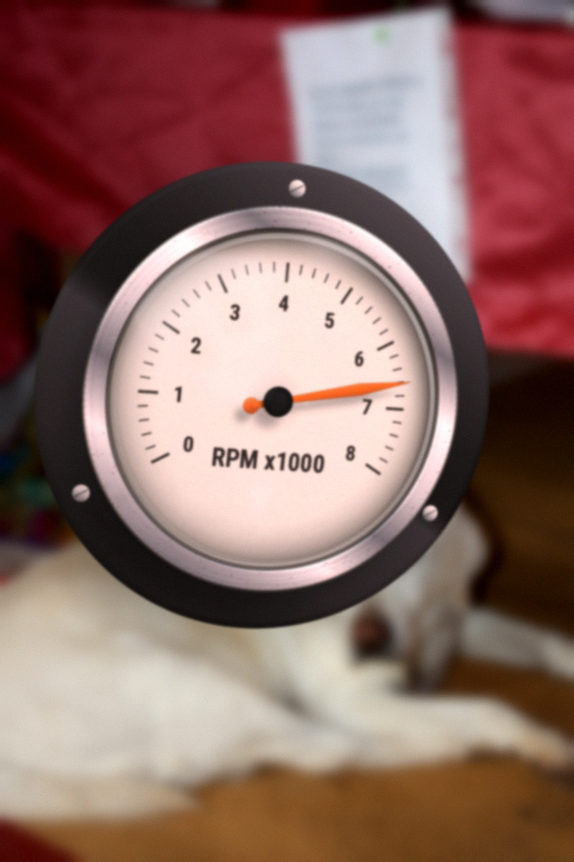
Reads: rpm 6600
